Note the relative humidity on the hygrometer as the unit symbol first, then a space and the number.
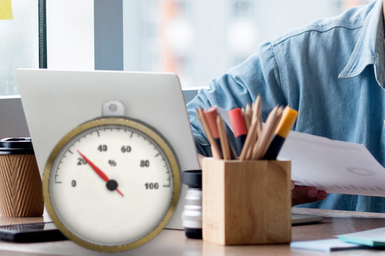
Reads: % 24
